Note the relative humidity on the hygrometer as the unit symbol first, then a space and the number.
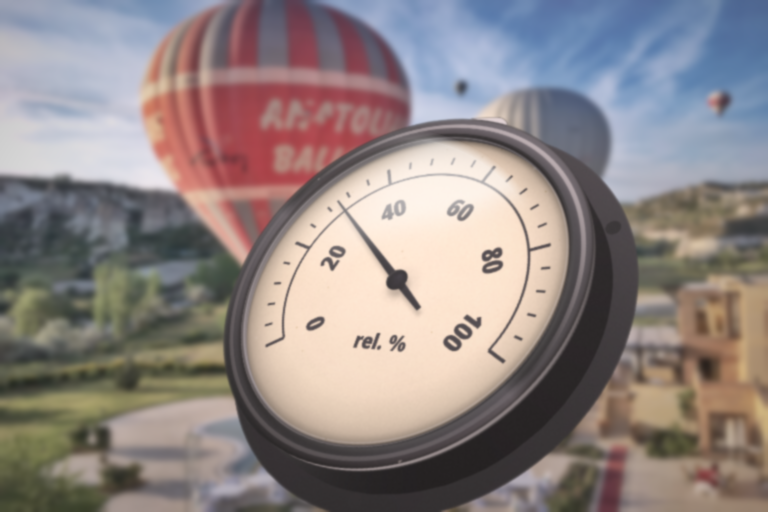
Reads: % 30
